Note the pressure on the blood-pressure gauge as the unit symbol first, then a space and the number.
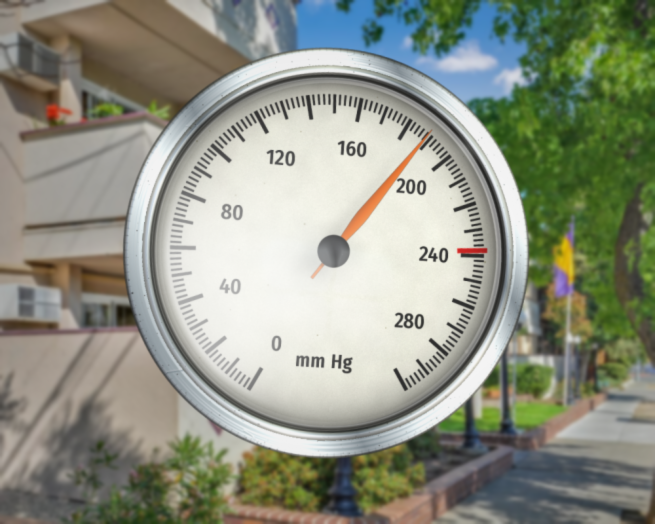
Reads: mmHg 188
